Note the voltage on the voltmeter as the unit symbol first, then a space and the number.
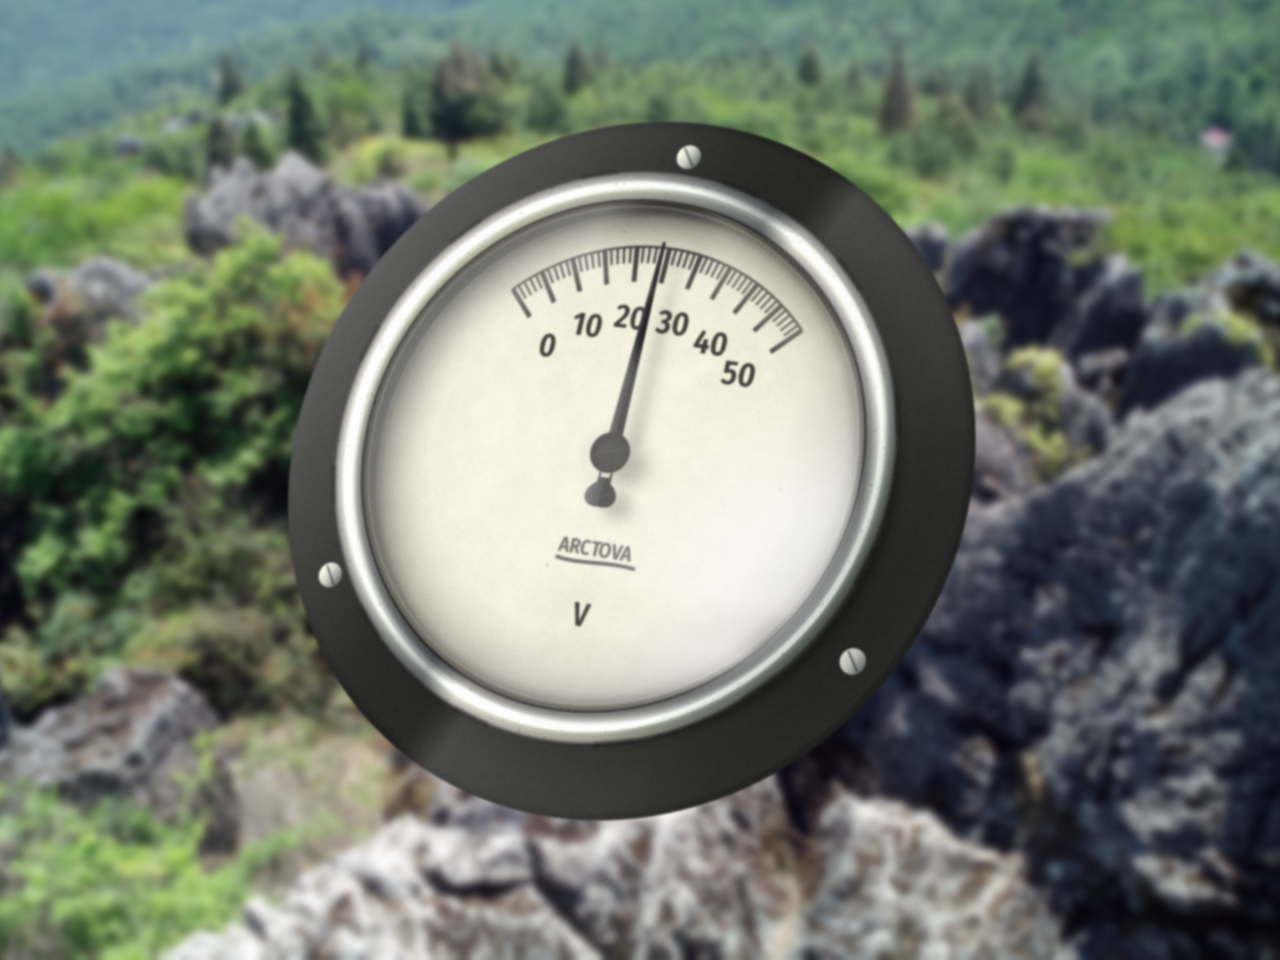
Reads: V 25
